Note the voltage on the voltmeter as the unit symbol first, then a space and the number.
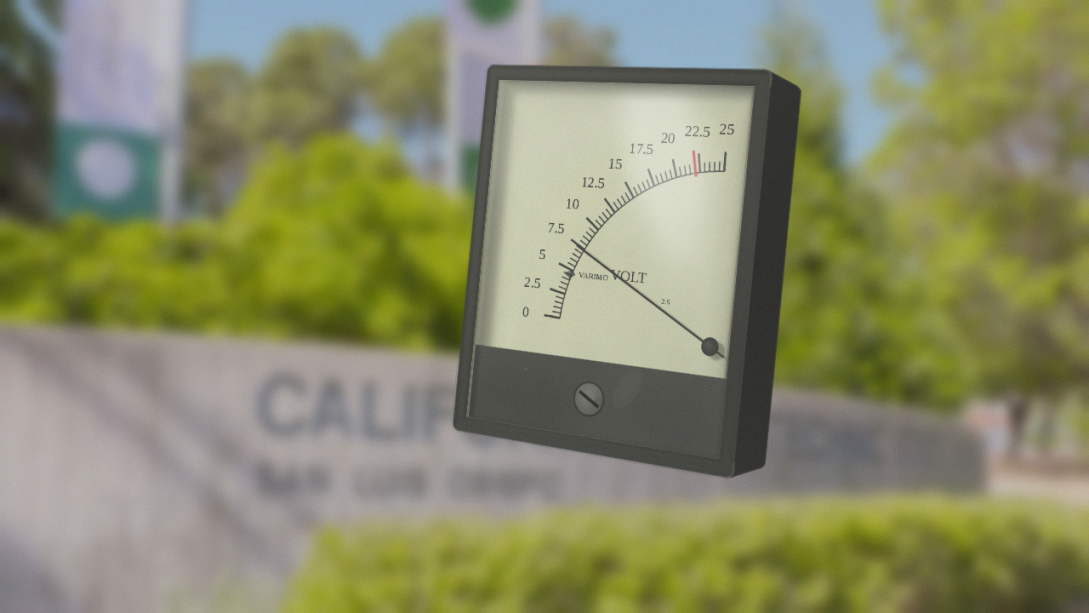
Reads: V 7.5
